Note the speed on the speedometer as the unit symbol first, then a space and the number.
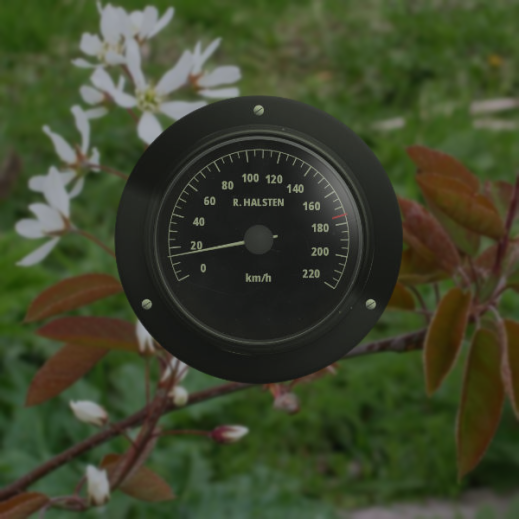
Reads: km/h 15
